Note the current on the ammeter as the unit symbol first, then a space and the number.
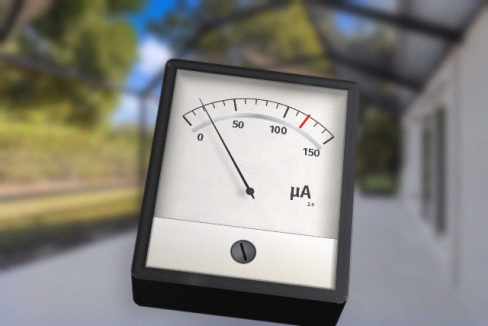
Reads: µA 20
